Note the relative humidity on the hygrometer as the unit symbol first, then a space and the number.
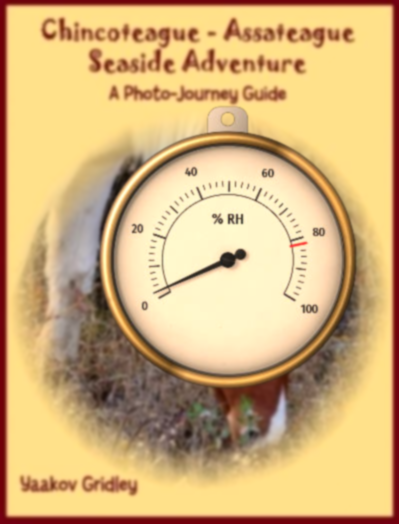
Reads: % 2
